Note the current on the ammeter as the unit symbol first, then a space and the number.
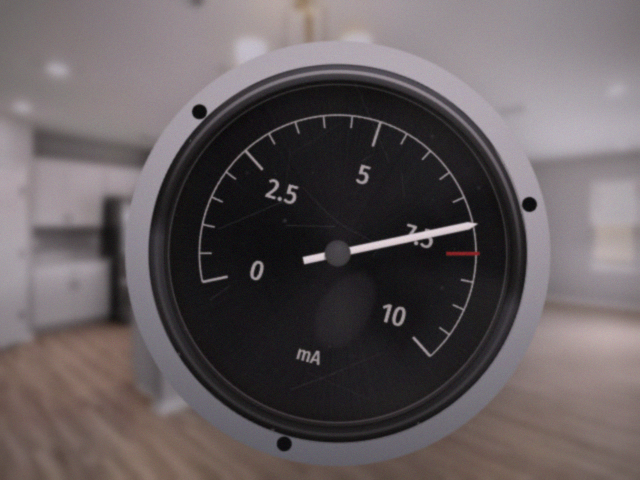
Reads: mA 7.5
